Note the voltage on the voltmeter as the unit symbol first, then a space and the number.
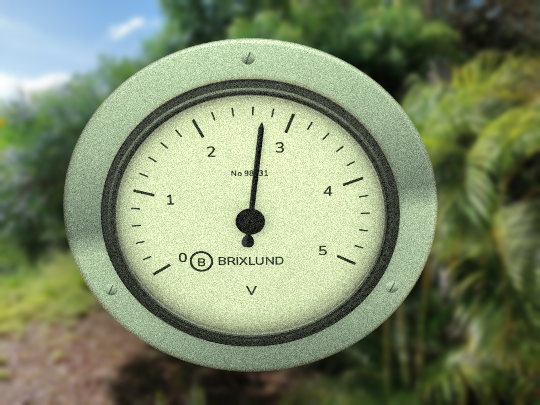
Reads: V 2.7
